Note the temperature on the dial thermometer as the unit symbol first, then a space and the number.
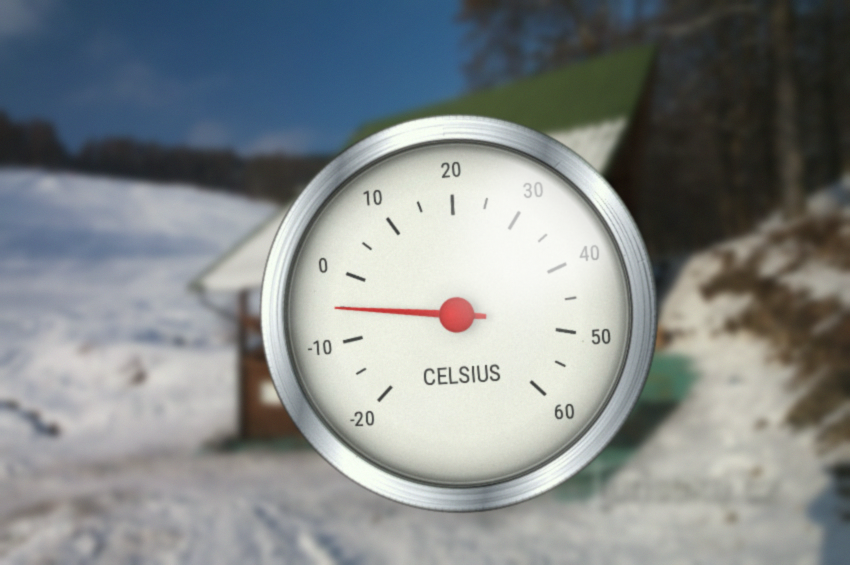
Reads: °C -5
